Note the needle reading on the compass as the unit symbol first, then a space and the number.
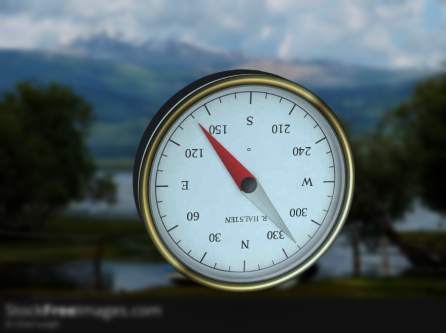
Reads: ° 140
